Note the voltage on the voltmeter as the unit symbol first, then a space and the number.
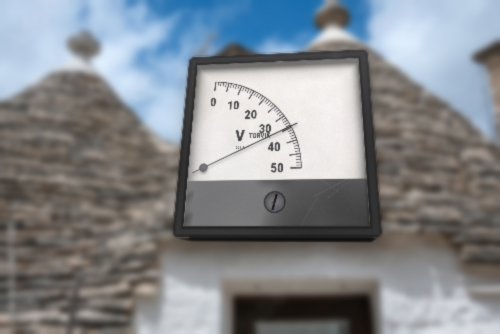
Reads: V 35
